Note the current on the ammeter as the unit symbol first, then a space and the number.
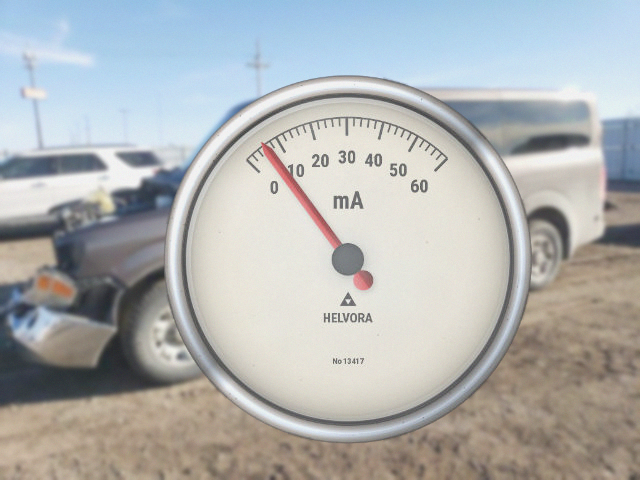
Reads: mA 6
